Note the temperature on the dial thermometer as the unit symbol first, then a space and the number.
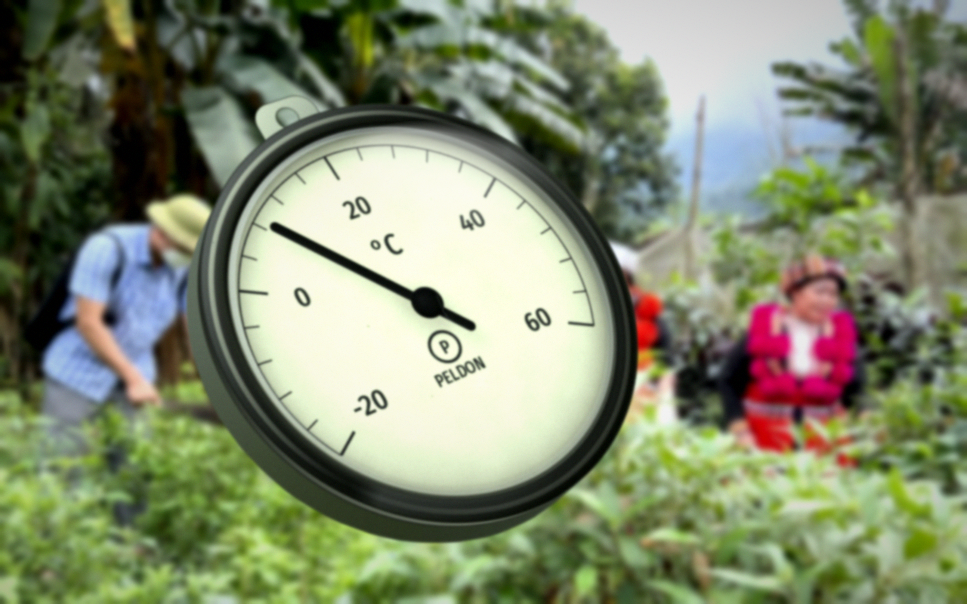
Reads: °C 8
